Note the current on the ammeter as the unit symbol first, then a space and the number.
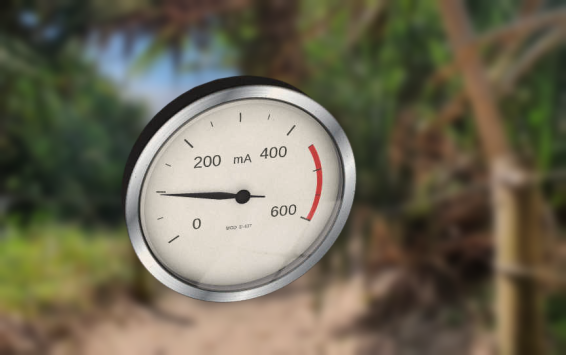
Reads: mA 100
